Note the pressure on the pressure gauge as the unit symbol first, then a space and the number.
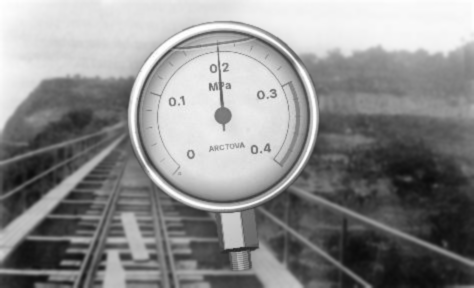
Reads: MPa 0.2
